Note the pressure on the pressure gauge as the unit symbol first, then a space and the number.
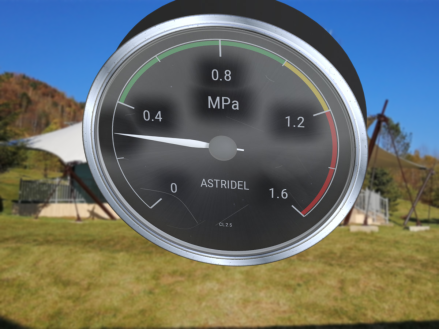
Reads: MPa 0.3
